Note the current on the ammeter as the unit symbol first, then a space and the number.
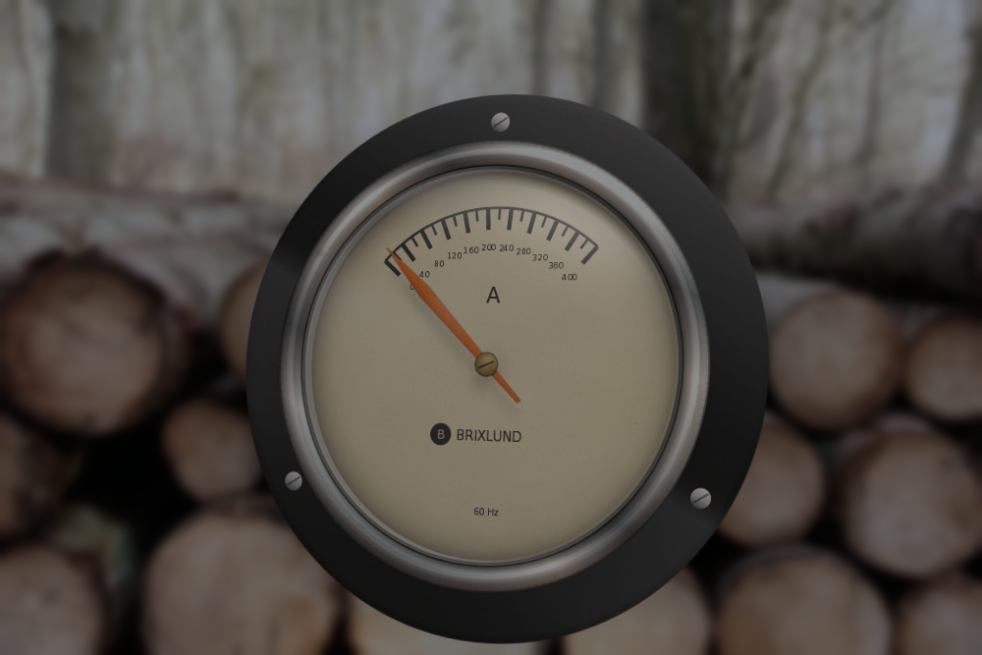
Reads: A 20
